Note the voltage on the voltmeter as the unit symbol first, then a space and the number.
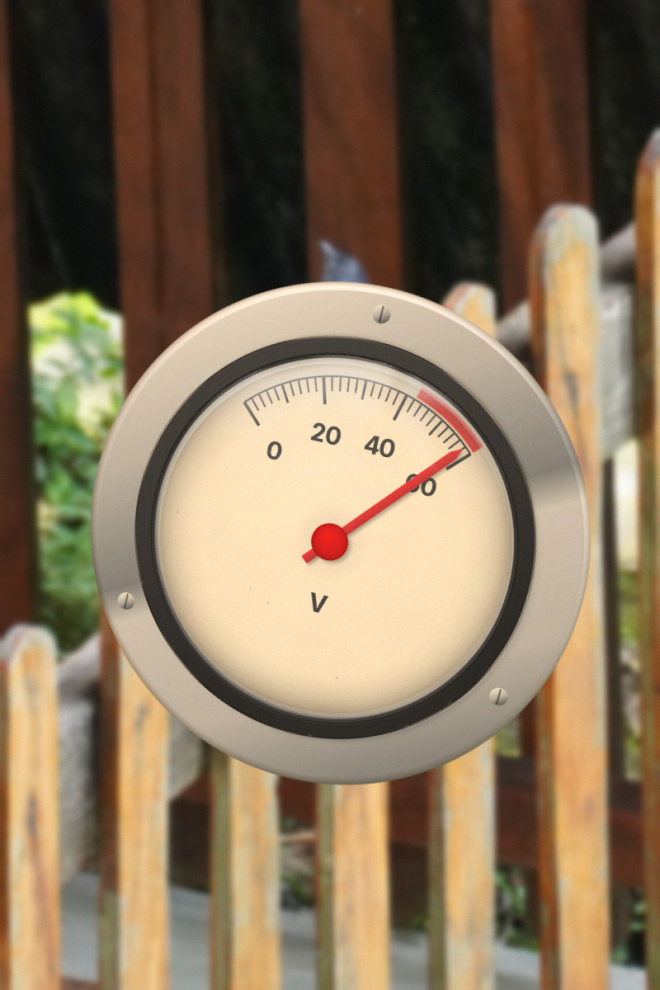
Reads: V 58
